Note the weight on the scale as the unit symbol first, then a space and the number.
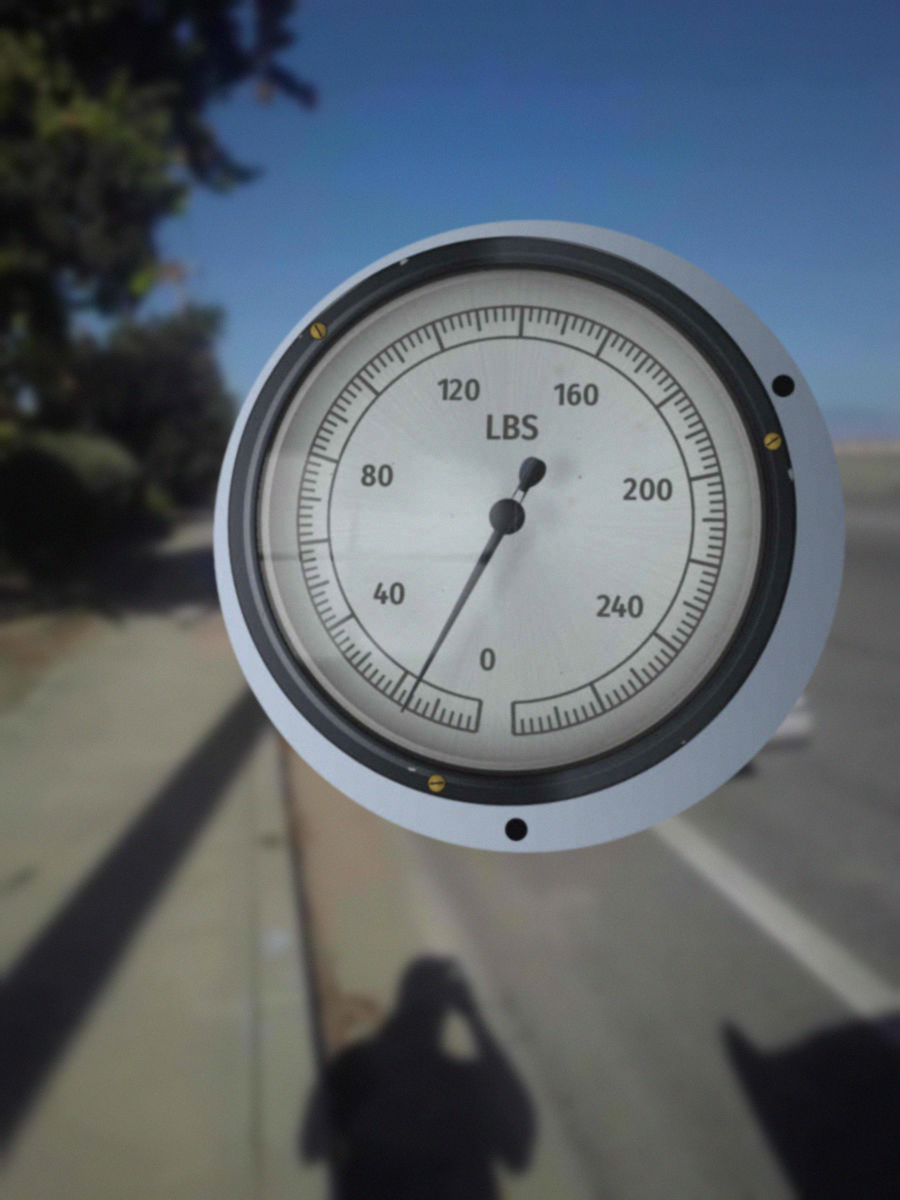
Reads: lb 16
